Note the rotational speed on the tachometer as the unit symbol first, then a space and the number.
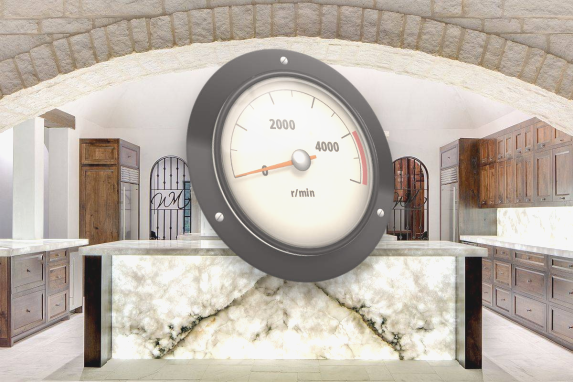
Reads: rpm 0
